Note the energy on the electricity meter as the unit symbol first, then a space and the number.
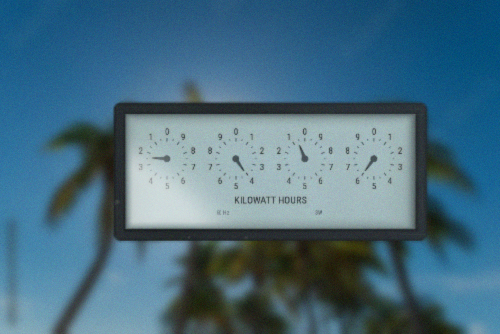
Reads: kWh 2406
